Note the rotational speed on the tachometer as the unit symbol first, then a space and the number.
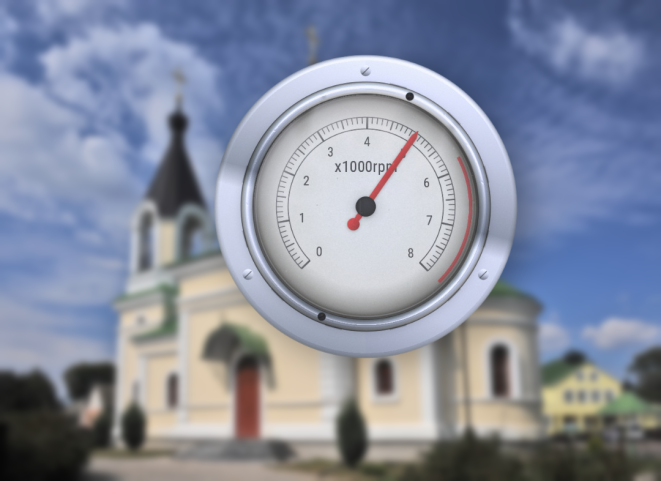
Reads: rpm 5000
